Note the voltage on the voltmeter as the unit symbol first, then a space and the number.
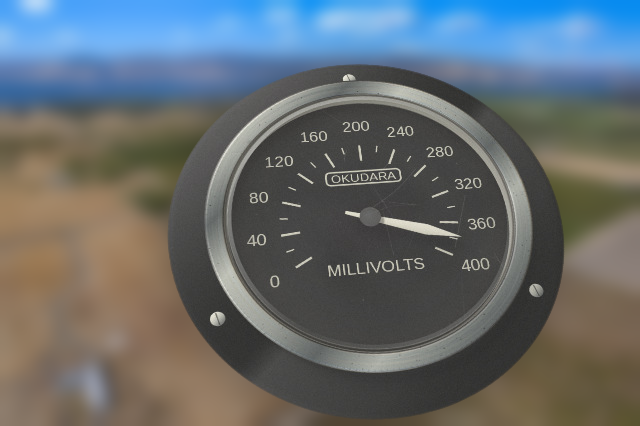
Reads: mV 380
